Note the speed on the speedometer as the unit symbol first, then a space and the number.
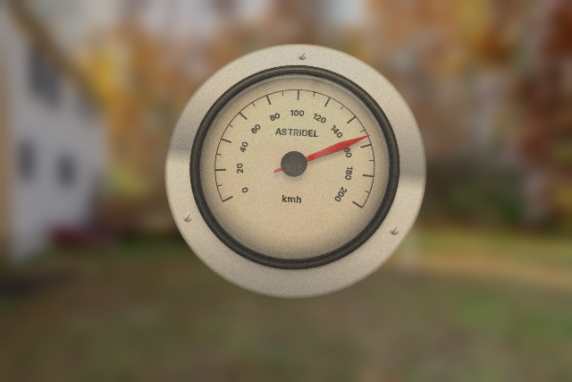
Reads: km/h 155
